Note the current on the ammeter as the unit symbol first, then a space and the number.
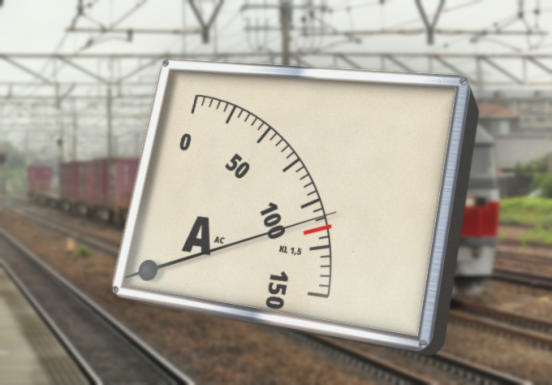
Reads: A 110
